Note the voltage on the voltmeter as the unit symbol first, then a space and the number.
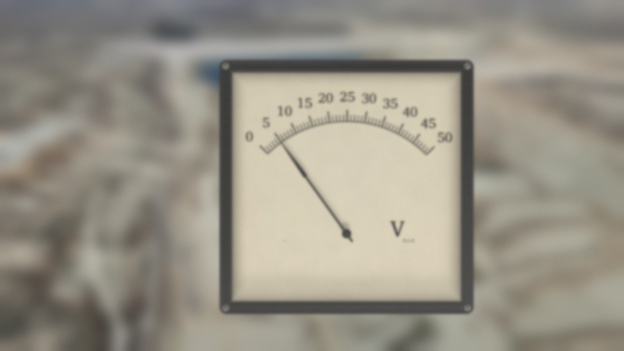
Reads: V 5
